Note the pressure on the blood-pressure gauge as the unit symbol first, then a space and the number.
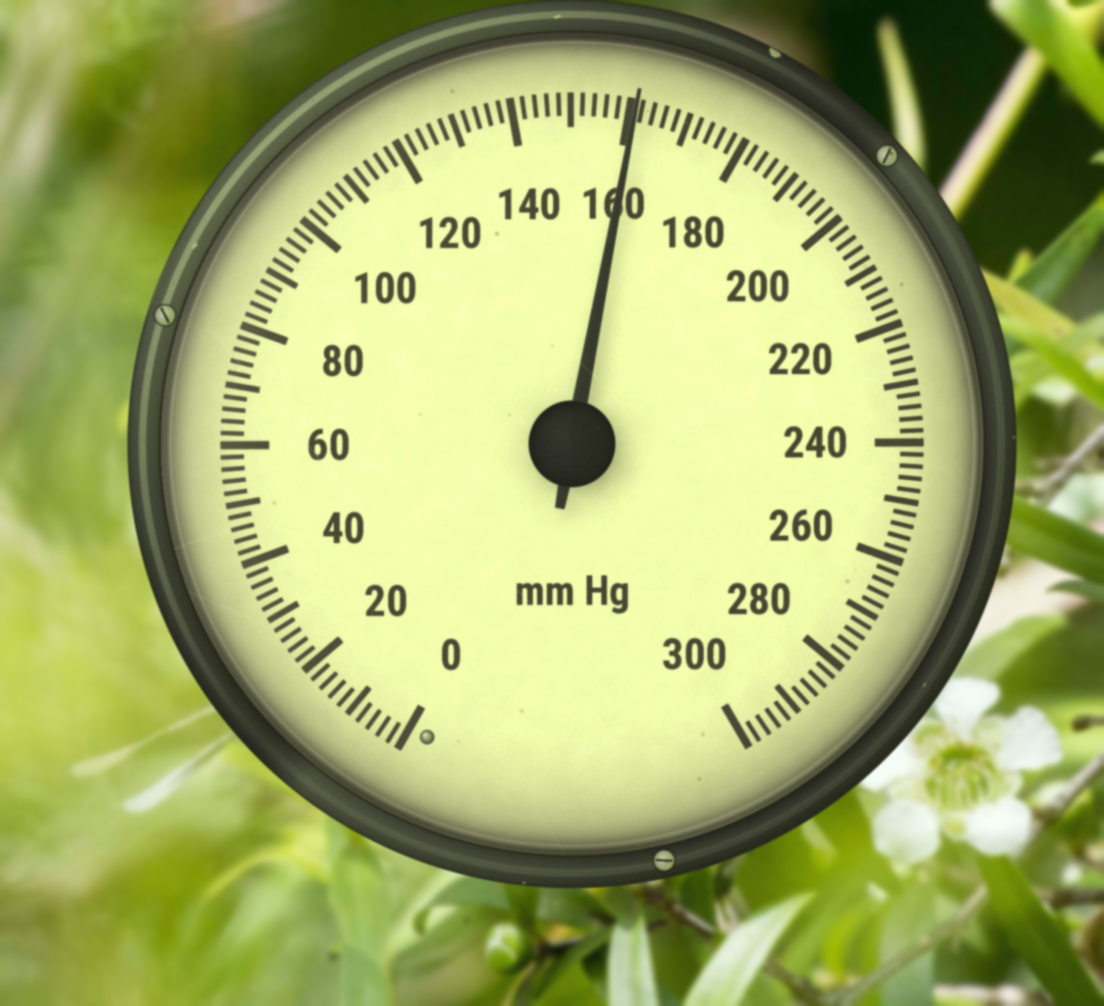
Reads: mmHg 161
